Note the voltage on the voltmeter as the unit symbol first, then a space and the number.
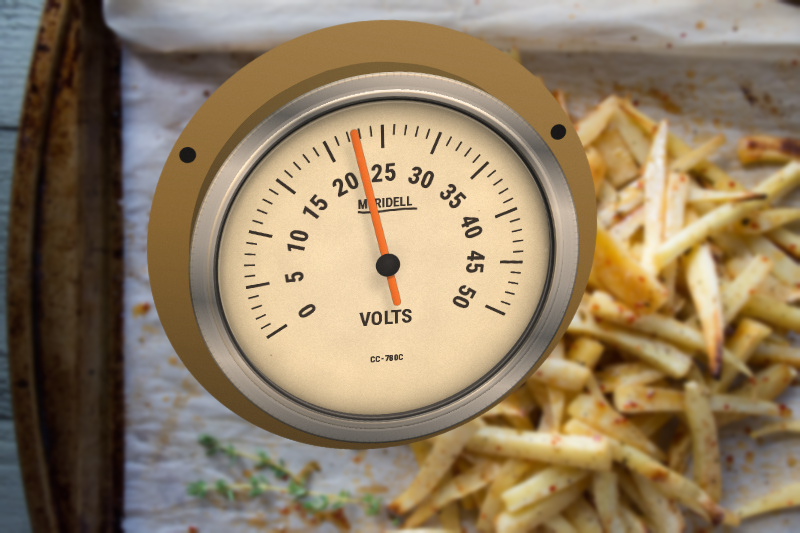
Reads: V 22.5
